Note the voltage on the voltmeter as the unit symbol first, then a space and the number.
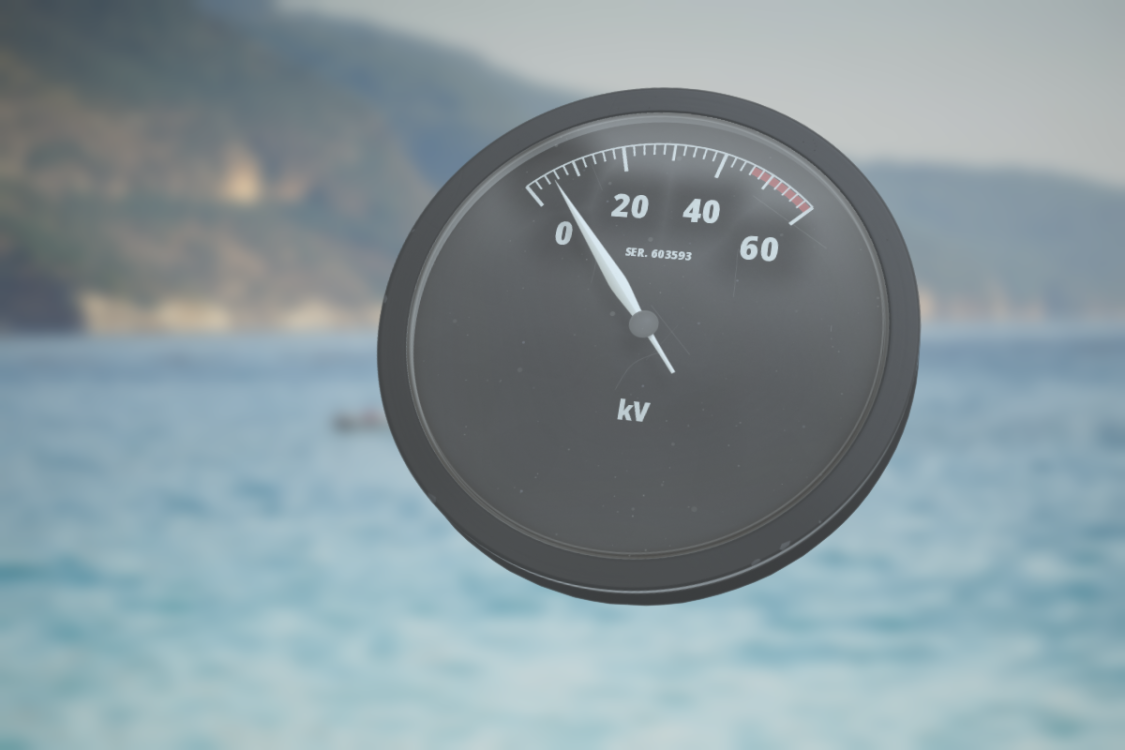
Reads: kV 5
